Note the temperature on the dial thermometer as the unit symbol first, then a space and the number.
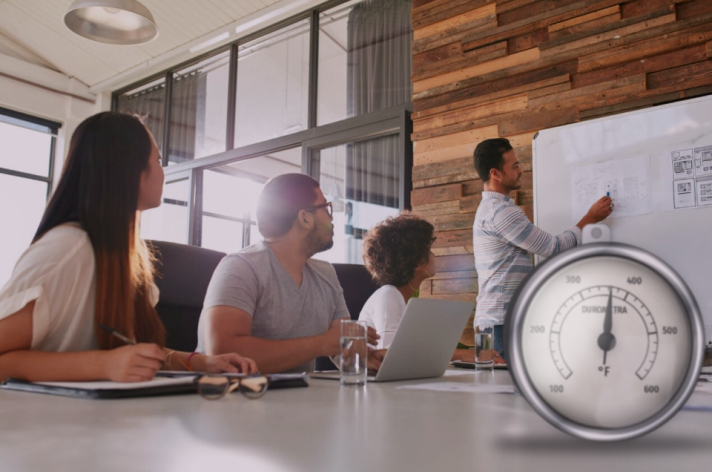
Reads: °F 360
